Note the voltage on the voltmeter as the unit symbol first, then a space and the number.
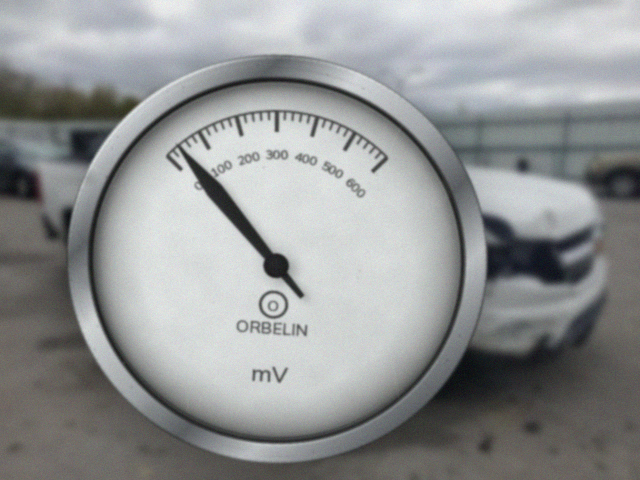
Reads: mV 40
